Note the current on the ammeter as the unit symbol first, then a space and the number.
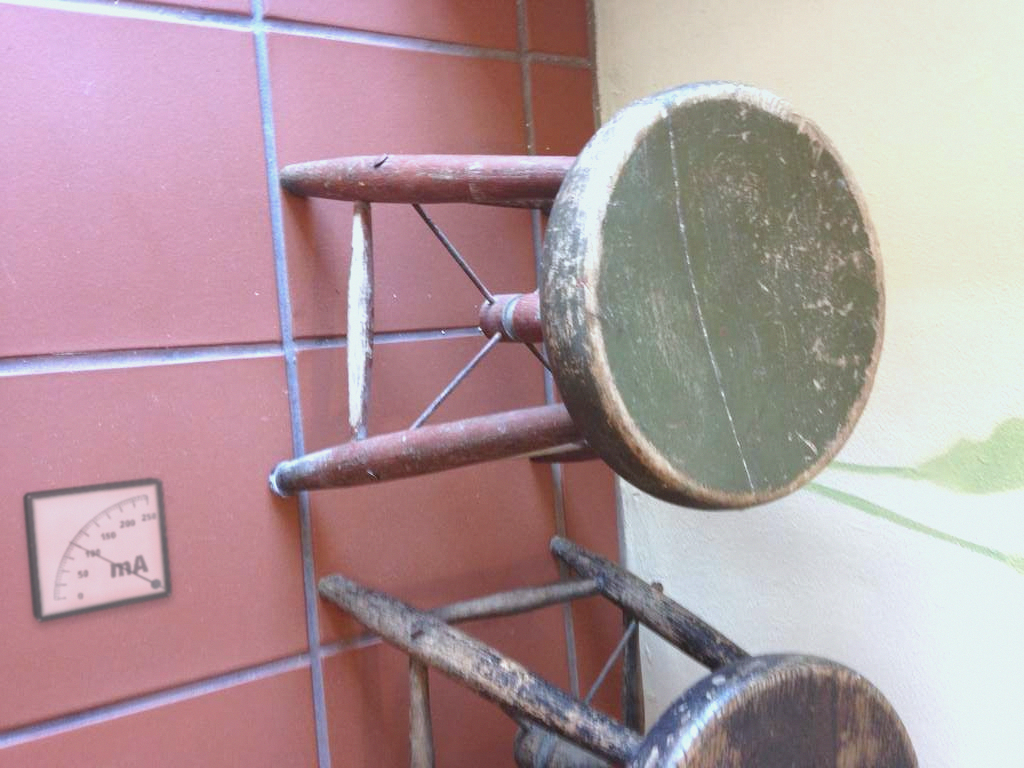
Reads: mA 100
